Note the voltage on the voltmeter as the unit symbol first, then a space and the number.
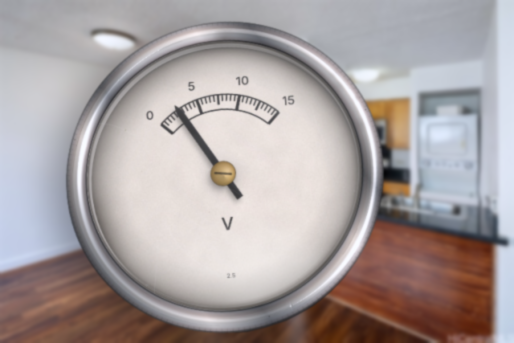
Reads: V 2.5
